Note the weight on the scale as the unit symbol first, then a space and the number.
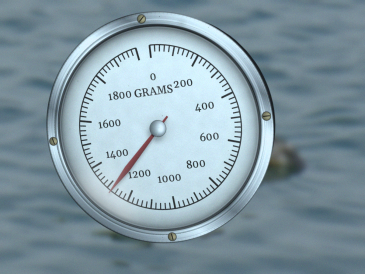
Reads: g 1280
